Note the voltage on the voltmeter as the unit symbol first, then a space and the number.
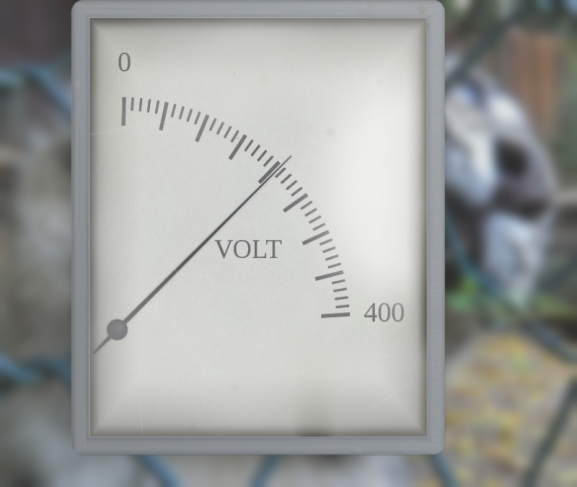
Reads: V 205
